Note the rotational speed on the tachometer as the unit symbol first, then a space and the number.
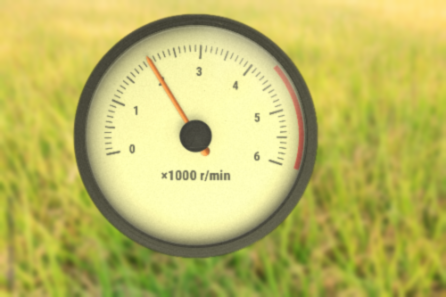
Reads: rpm 2000
